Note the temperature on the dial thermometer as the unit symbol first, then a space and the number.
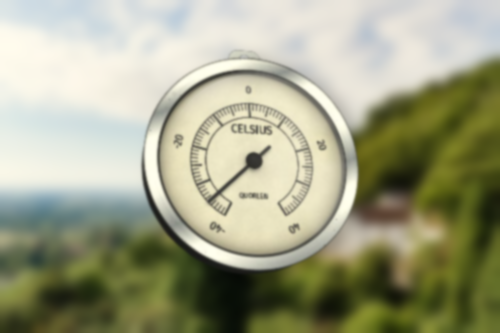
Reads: °C -35
